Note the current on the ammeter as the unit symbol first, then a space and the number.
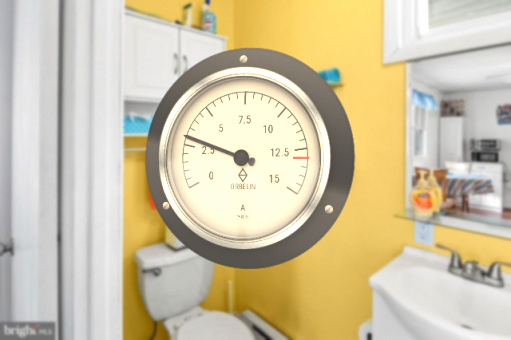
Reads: A 3
